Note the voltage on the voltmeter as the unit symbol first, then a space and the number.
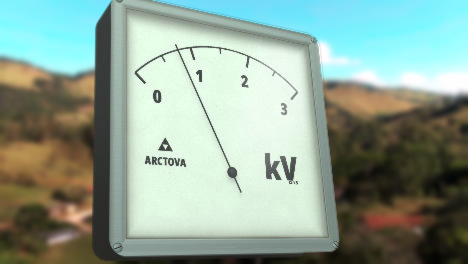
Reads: kV 0.75
